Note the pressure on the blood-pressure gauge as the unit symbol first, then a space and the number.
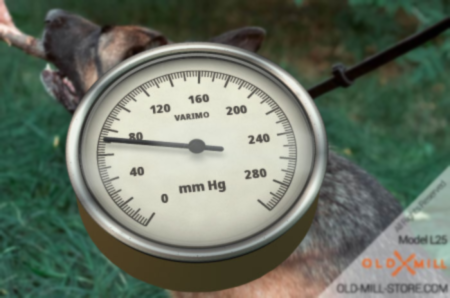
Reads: mmHg 70
